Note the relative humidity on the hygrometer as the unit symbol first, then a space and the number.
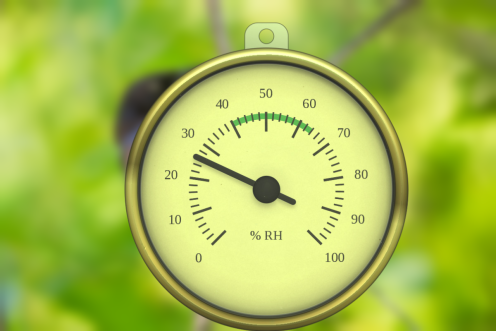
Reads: % 26
